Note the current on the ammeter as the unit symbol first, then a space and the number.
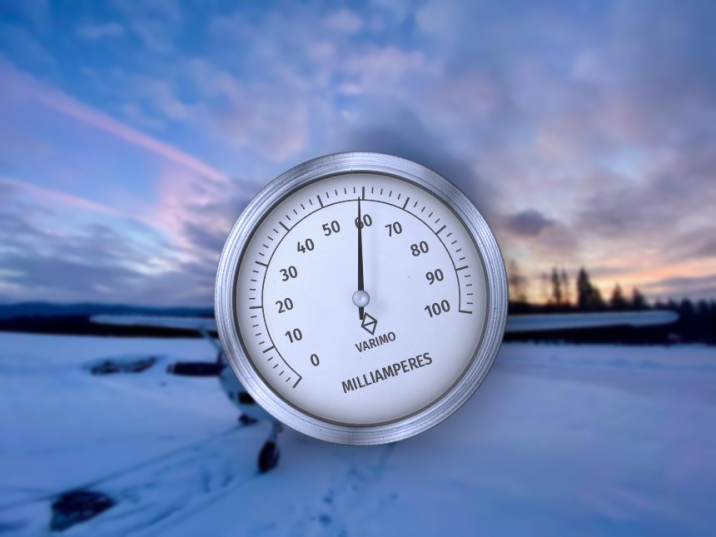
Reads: mA 59
